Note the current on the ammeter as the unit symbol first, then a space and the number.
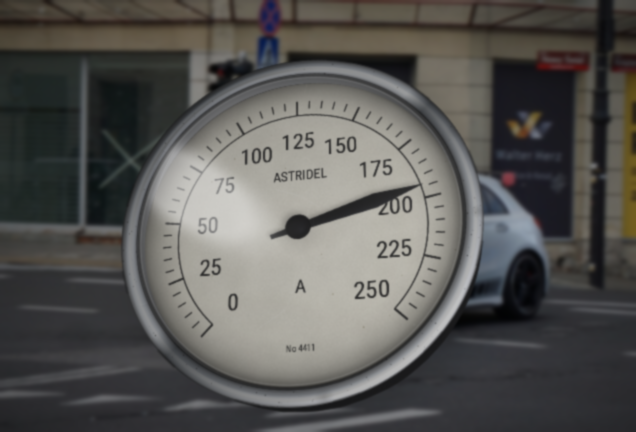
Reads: A 195
